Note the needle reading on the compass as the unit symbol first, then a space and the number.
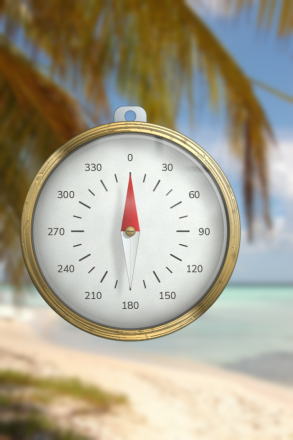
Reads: ° 0
